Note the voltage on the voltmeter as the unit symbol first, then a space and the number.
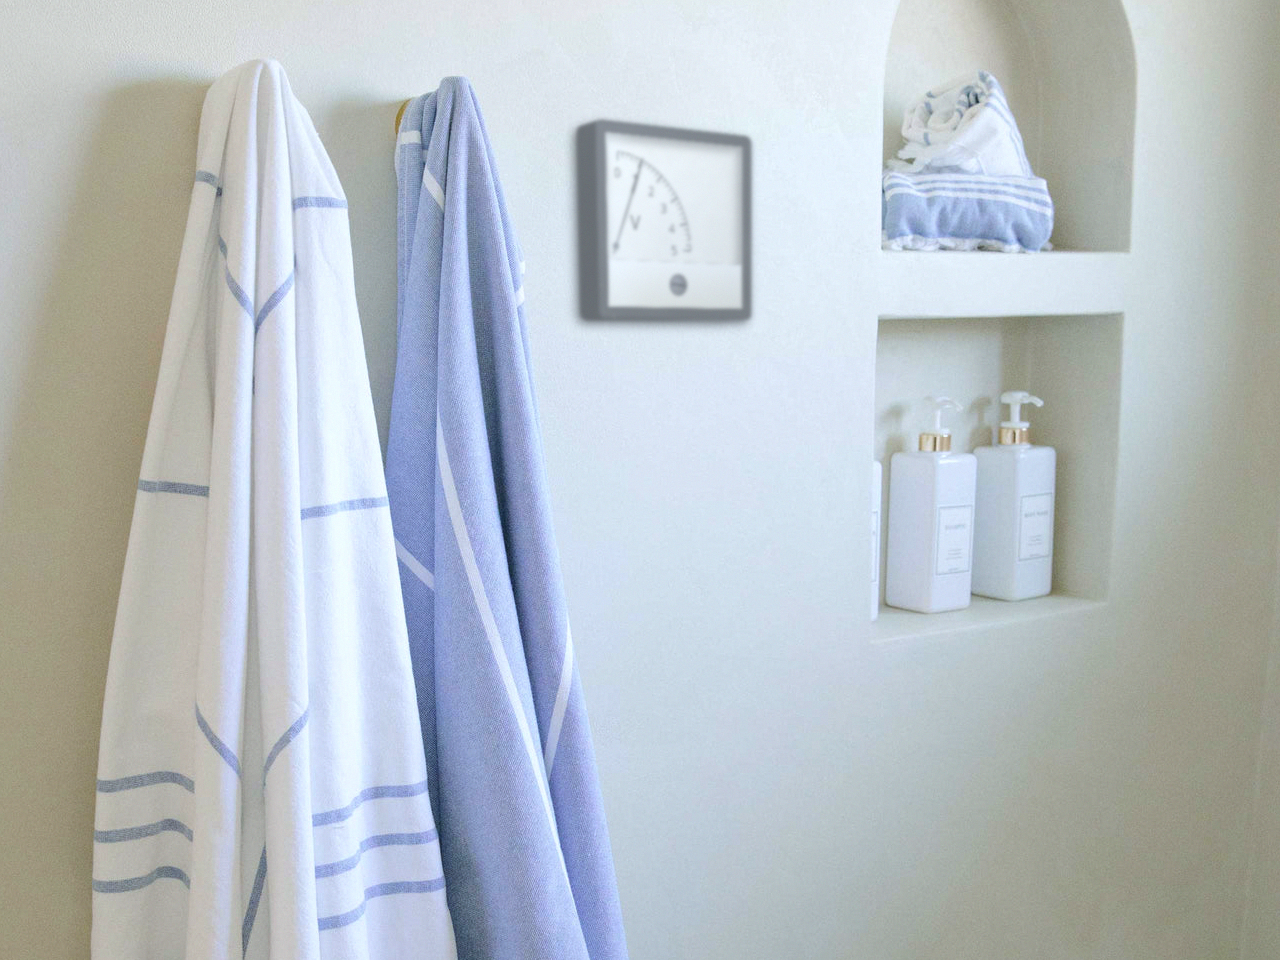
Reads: V 1
